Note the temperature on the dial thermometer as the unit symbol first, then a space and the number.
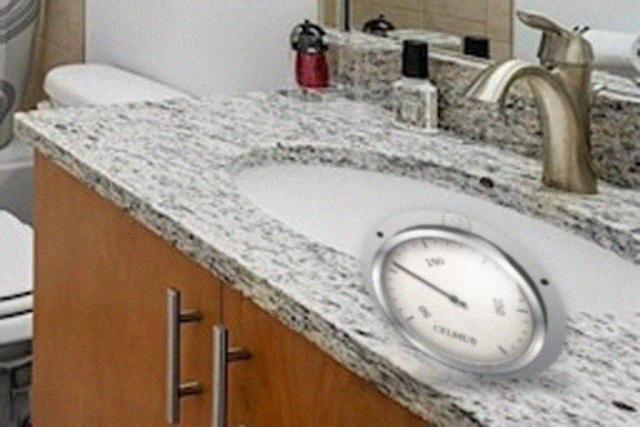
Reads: °C 110
